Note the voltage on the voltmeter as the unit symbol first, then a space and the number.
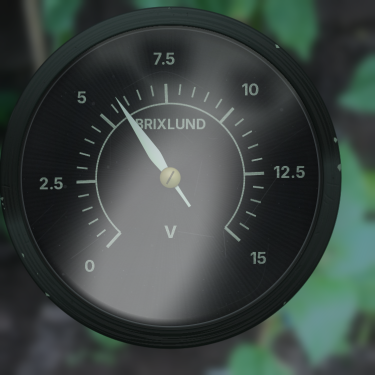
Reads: V 5.75
